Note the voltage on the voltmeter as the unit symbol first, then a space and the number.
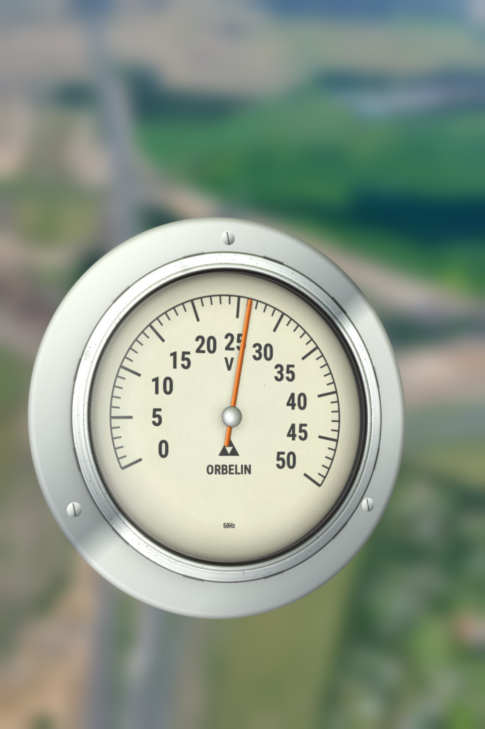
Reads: V 26
